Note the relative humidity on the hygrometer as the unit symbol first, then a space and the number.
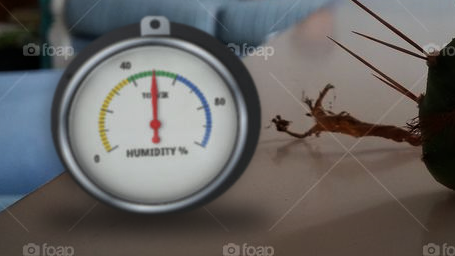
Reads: % 50
